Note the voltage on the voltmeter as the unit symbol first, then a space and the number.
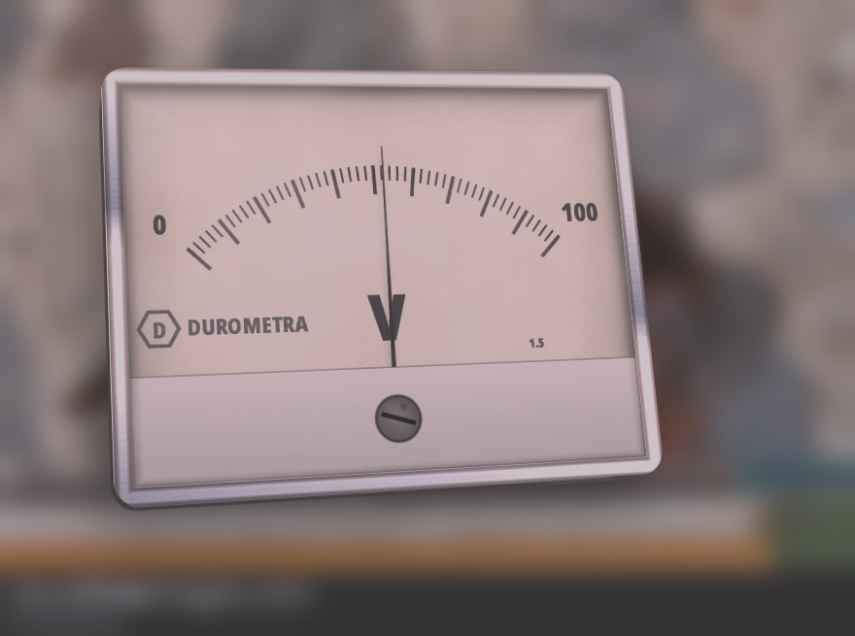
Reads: V 52
